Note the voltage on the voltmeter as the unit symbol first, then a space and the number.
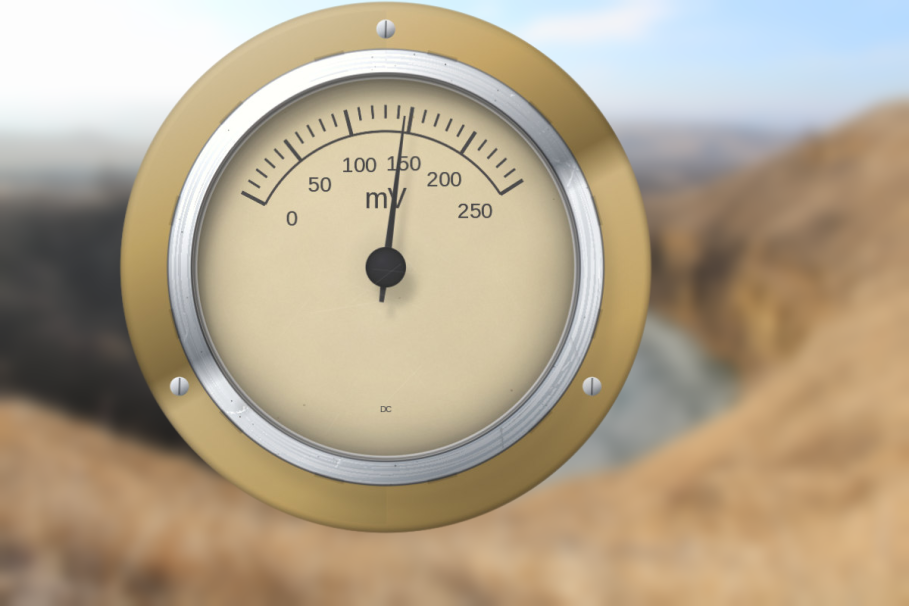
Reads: mV 145
